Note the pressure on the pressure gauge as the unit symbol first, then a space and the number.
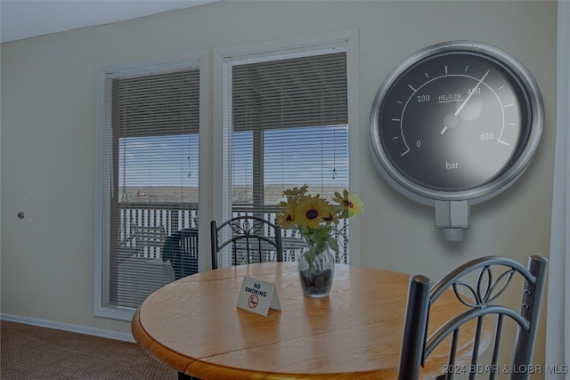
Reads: bar 400
